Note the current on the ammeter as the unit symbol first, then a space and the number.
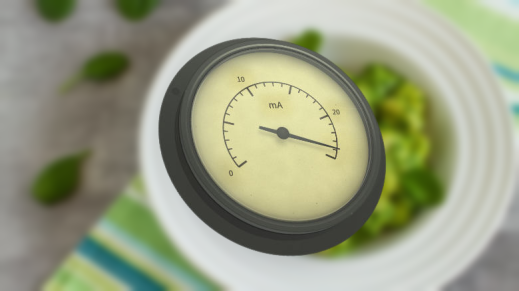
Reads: mA 24
